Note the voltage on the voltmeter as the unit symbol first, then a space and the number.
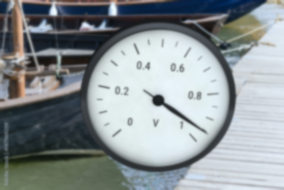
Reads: V 0.95
